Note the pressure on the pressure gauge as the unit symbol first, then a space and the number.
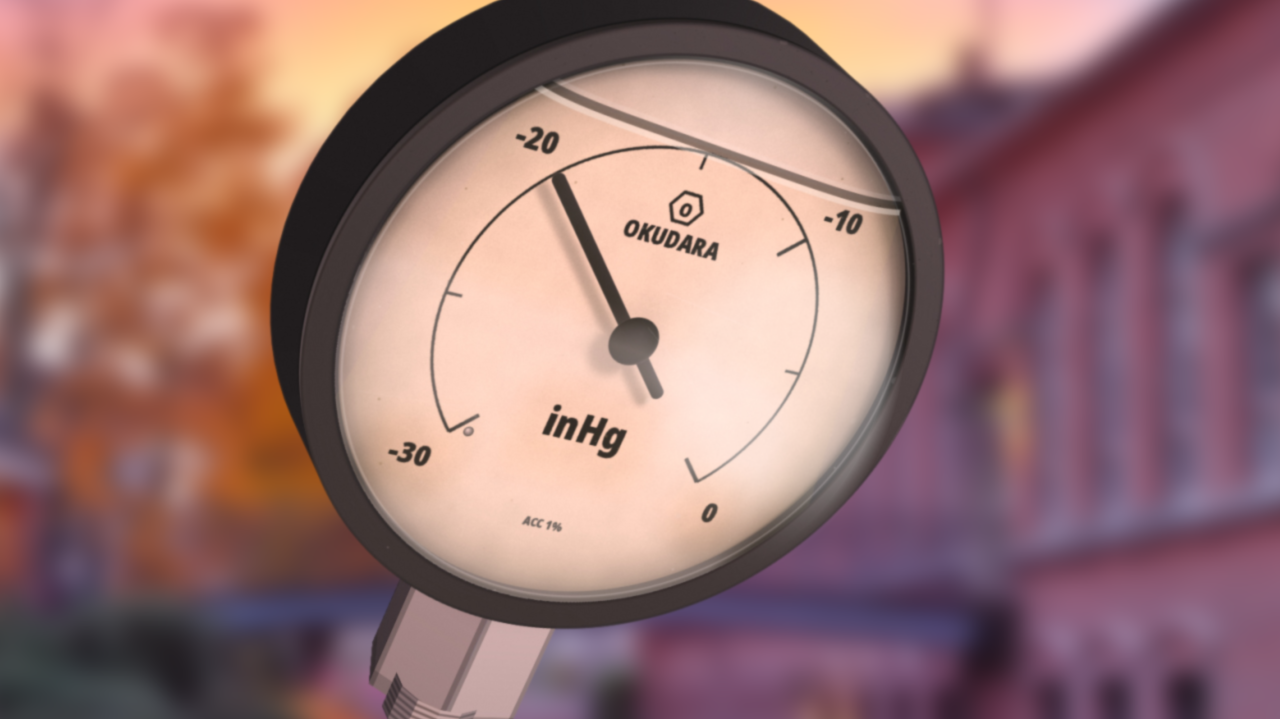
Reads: inHg -20
